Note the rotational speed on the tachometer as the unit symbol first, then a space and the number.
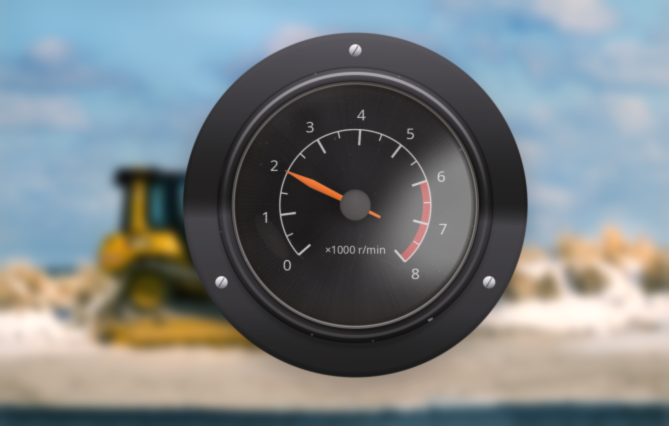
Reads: rpm 2000
